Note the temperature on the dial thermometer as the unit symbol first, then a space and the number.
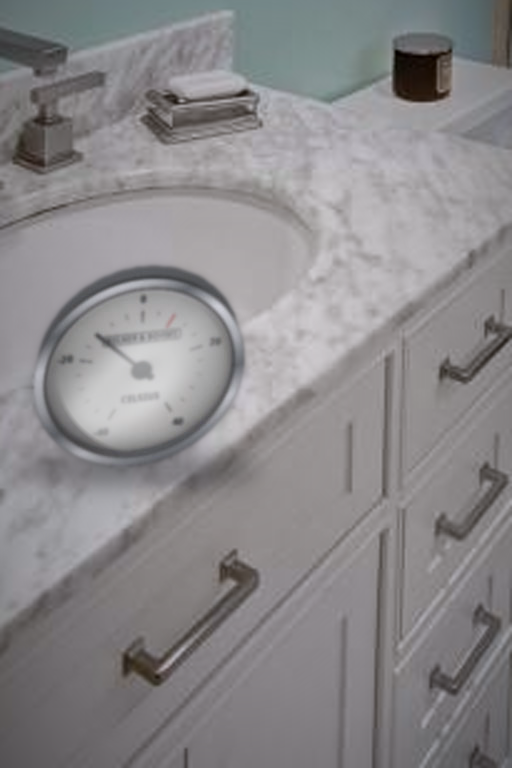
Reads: °C -12
